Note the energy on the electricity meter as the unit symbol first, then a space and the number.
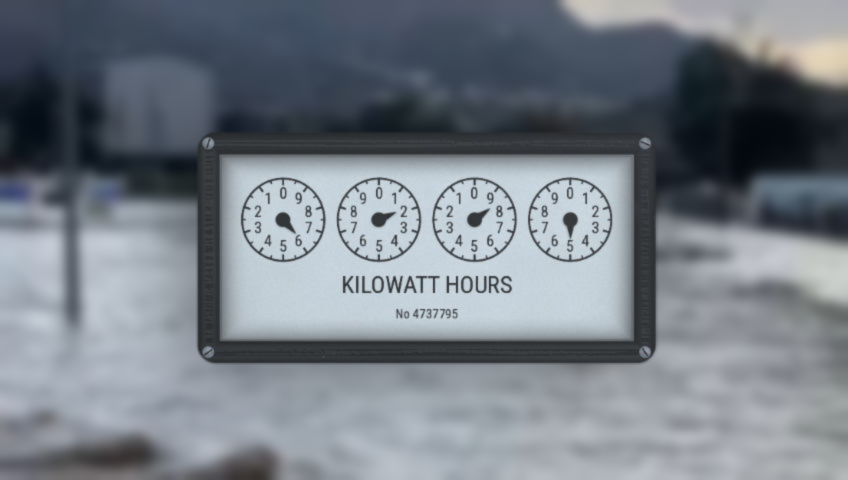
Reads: kWh 6185
